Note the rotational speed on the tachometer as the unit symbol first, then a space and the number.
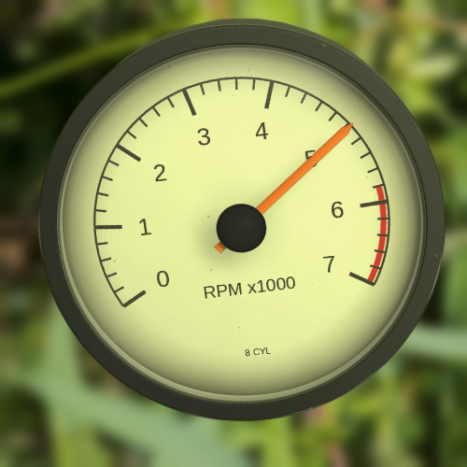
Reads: rpm 5000
